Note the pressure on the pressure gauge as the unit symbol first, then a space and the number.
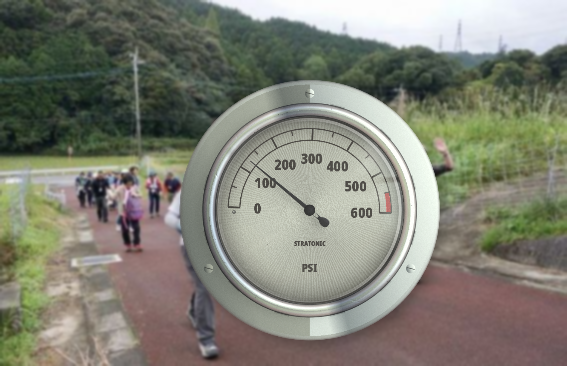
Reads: psi 125
